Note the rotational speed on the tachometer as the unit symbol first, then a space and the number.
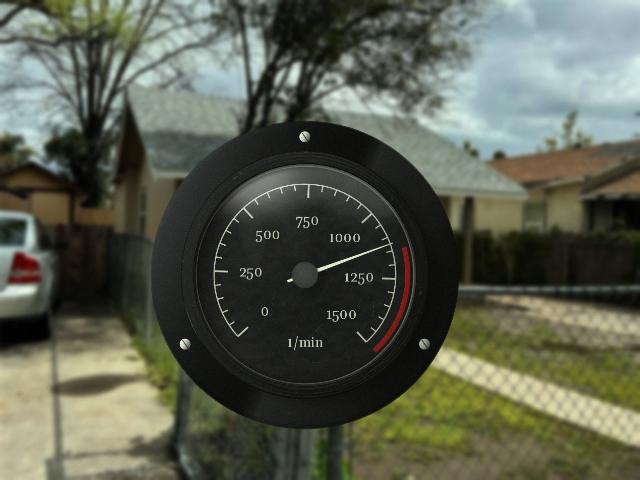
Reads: rpm 1125
